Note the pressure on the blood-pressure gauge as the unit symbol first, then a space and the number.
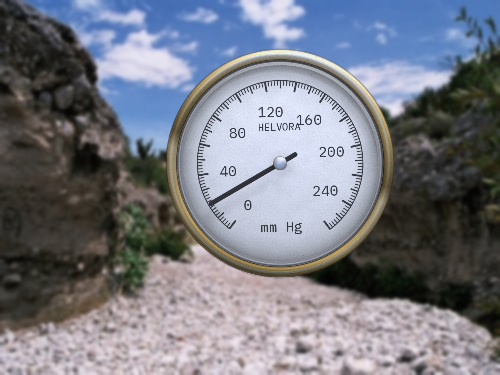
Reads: mmHg 20
